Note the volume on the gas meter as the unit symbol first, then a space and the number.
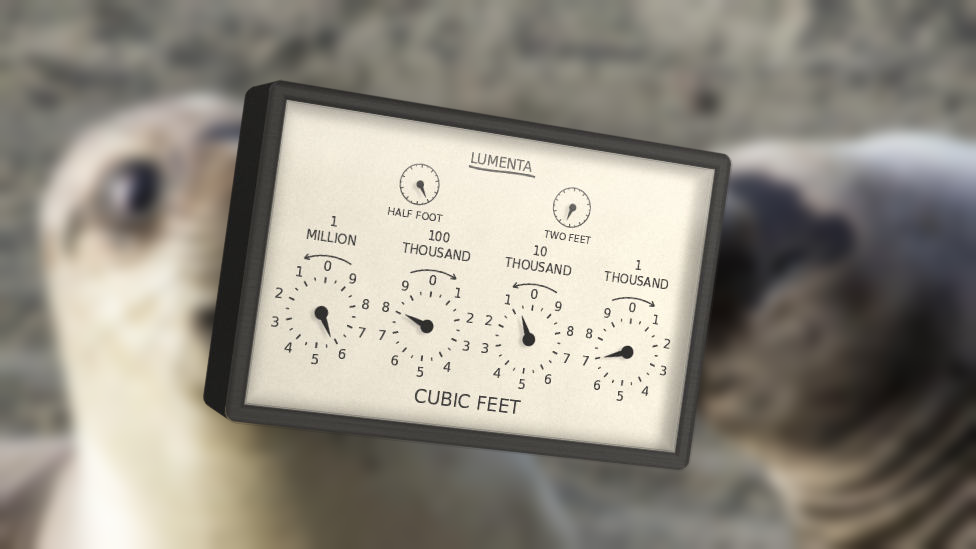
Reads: ft³ 580700
